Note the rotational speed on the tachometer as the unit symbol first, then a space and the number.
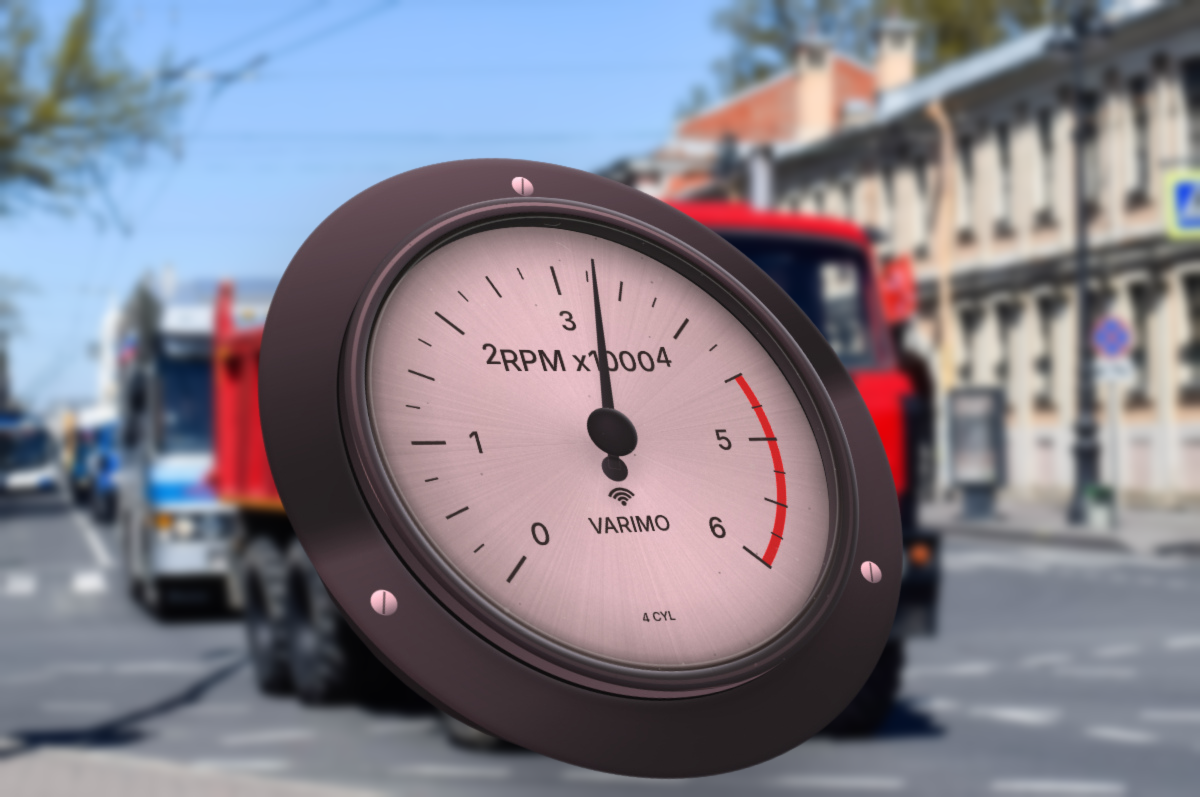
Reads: rpm 3250
